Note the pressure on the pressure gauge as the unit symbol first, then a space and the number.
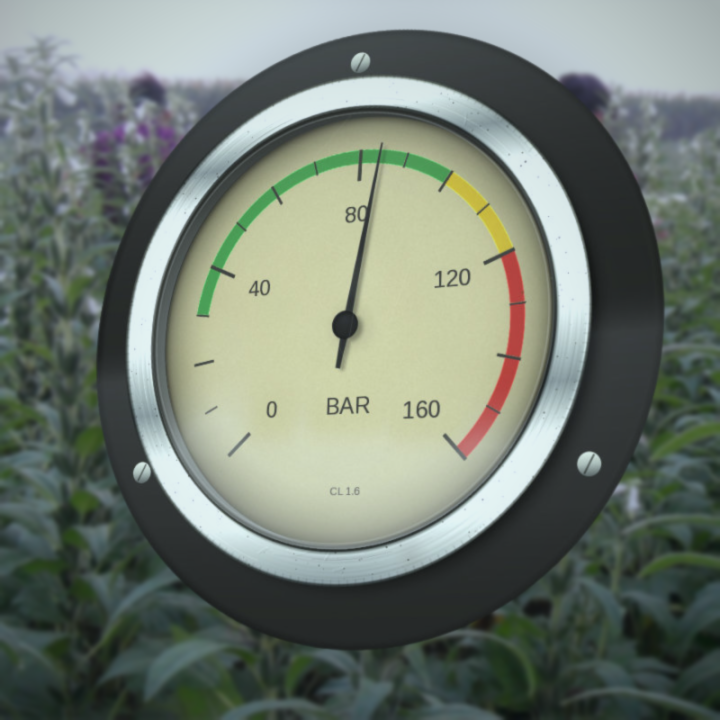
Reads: bar 85
